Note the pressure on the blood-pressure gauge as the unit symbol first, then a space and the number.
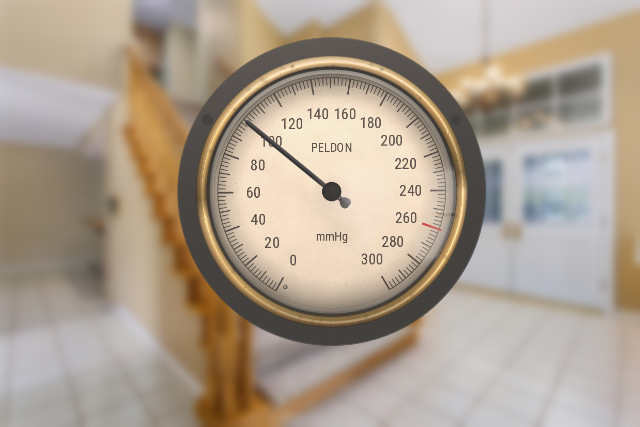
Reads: mmHg 100
